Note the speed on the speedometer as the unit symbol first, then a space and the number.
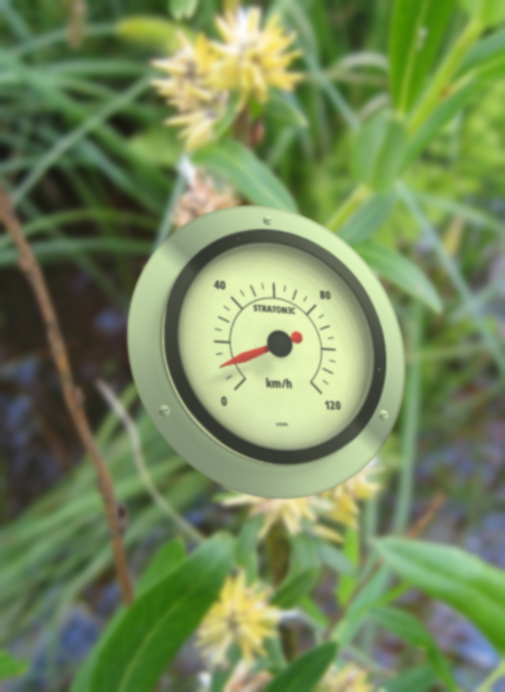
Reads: km/h 10
